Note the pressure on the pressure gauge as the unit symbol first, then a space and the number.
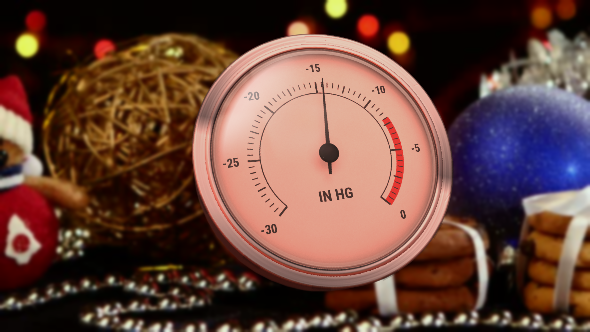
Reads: inHg -14.5
